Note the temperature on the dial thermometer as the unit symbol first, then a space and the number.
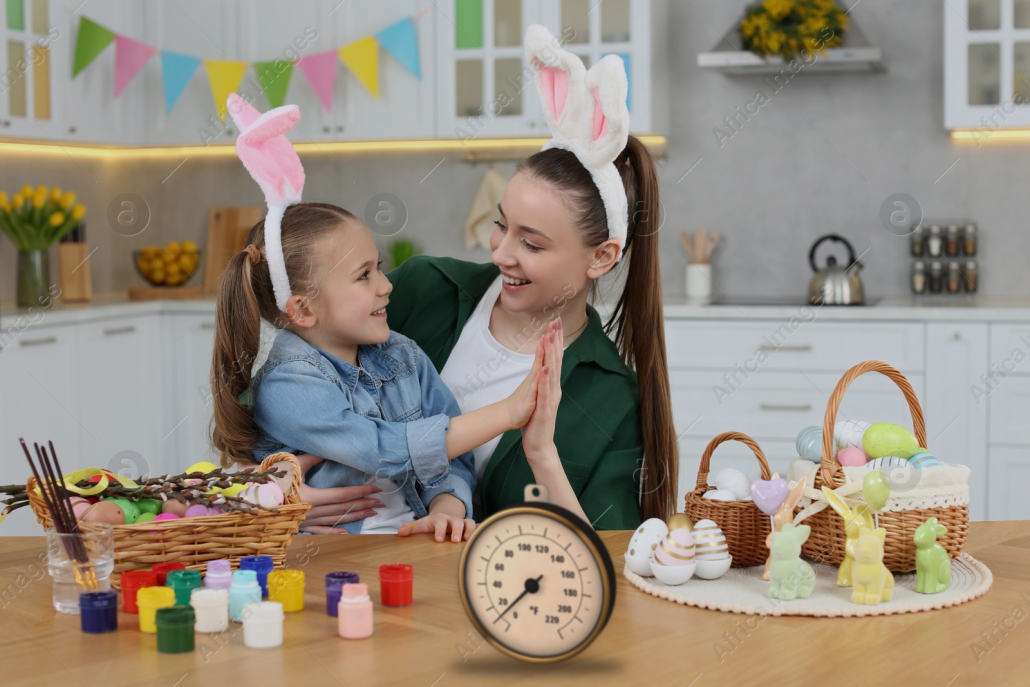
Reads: °F 10
